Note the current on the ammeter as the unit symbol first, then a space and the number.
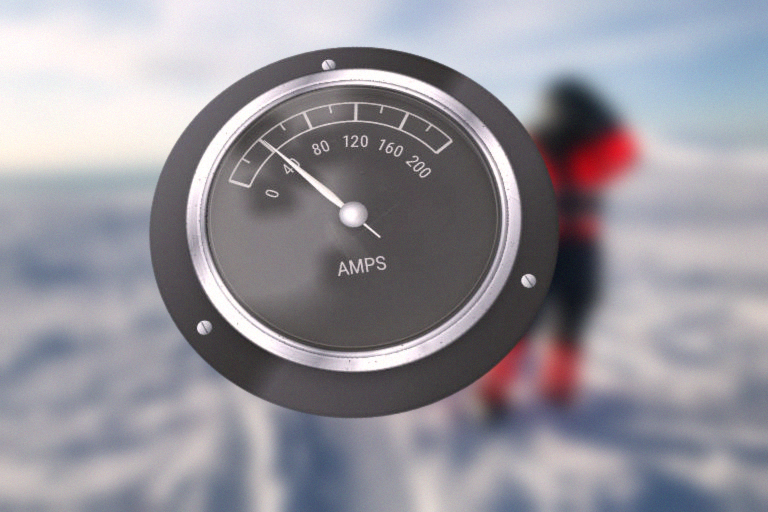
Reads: A 40
